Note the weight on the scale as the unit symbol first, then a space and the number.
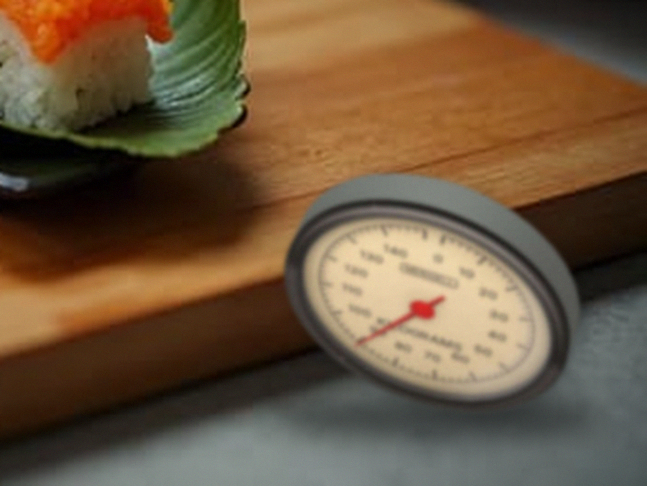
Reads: kg 90
